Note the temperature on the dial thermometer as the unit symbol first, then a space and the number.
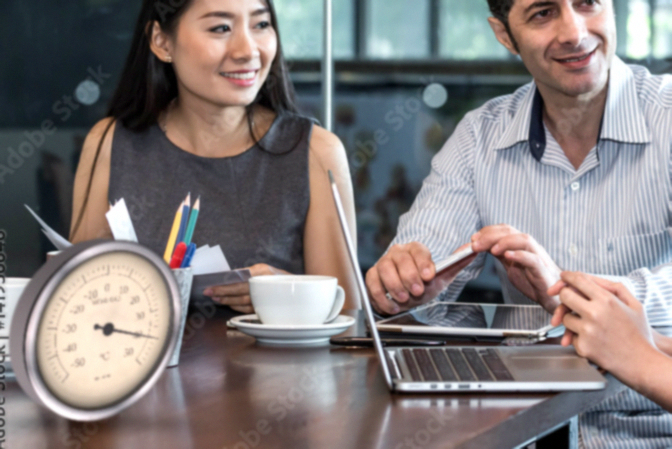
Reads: °C 40
